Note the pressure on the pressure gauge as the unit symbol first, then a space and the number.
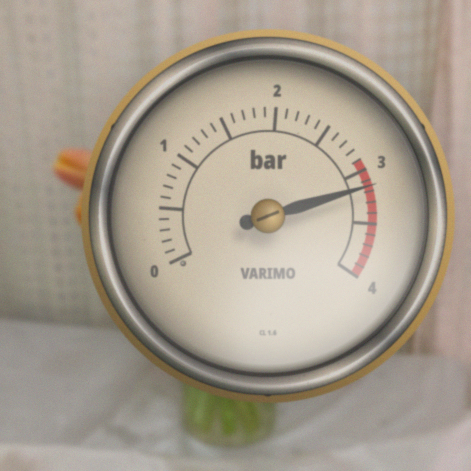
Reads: bar 3.15
